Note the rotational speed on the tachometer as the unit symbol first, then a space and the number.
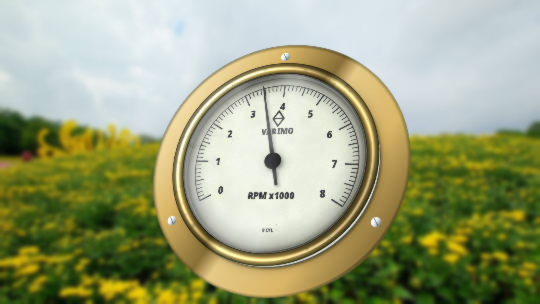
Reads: rpm 3500
